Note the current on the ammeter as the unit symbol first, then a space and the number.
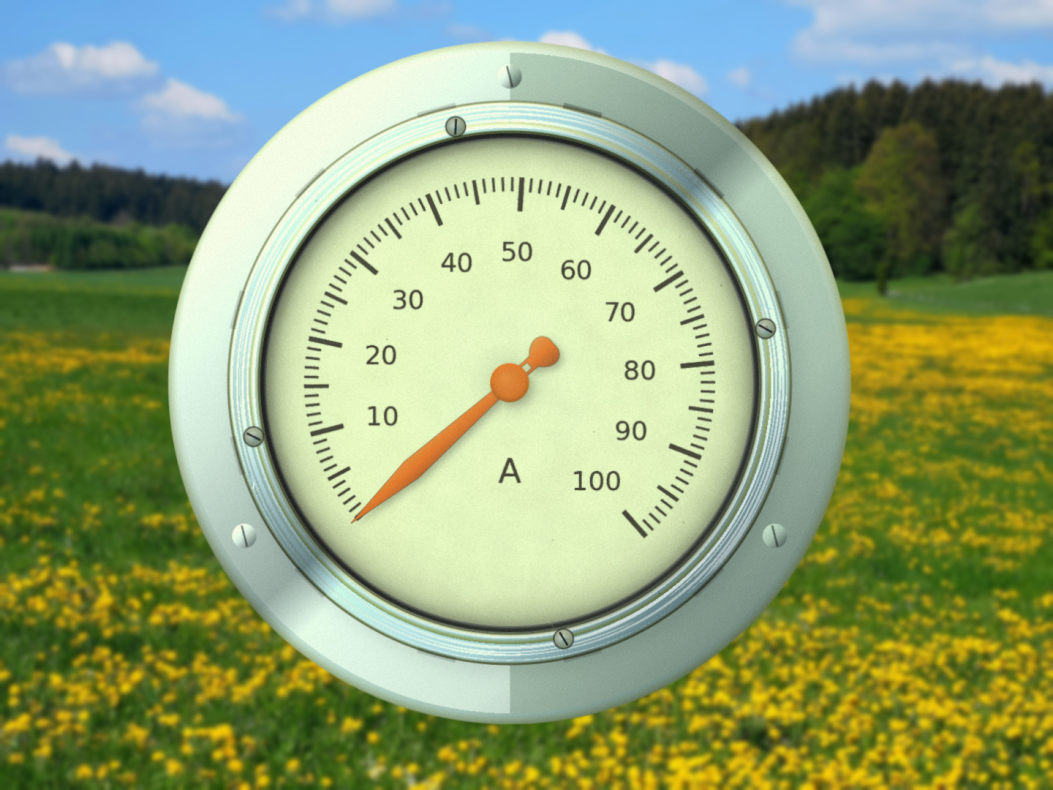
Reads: A 0
